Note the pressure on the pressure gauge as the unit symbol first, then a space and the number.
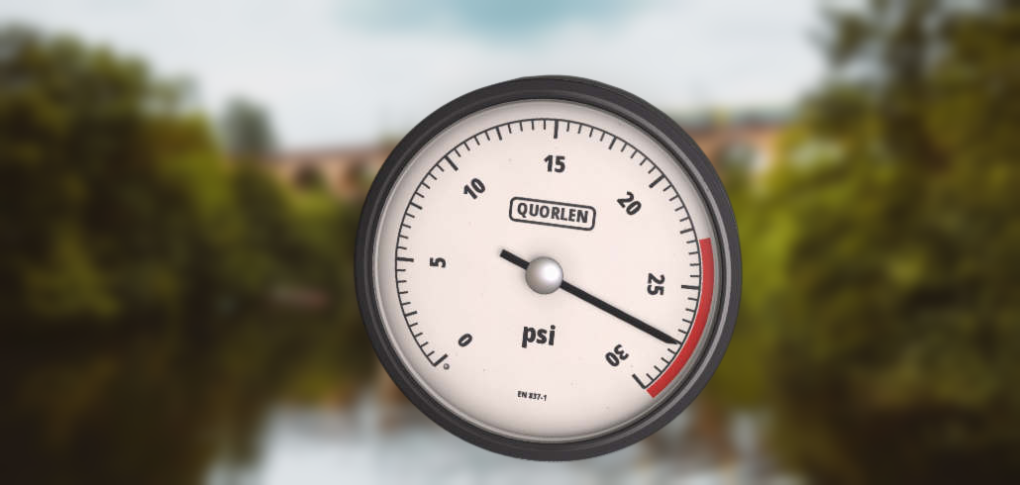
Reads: psi 27.5
